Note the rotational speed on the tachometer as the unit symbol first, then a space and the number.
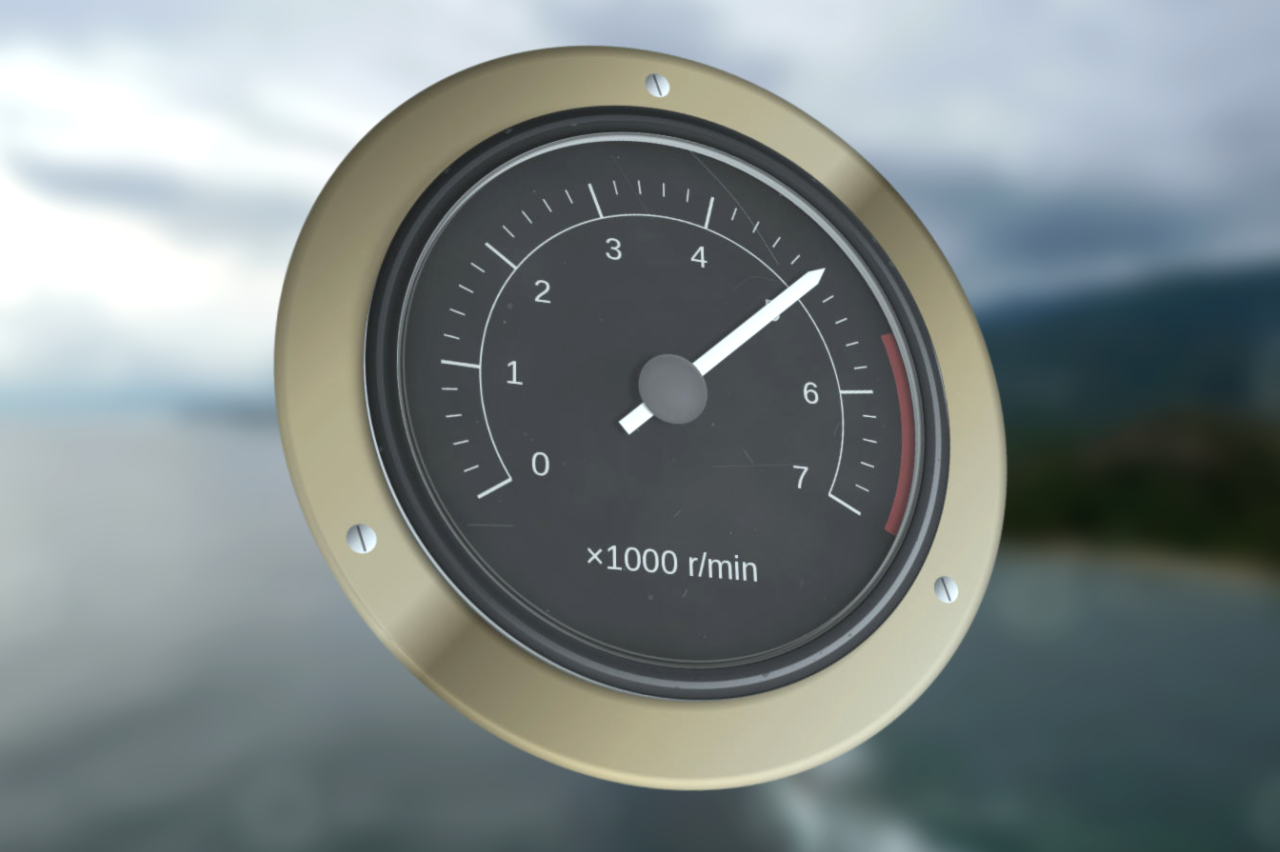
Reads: rpm 5000
